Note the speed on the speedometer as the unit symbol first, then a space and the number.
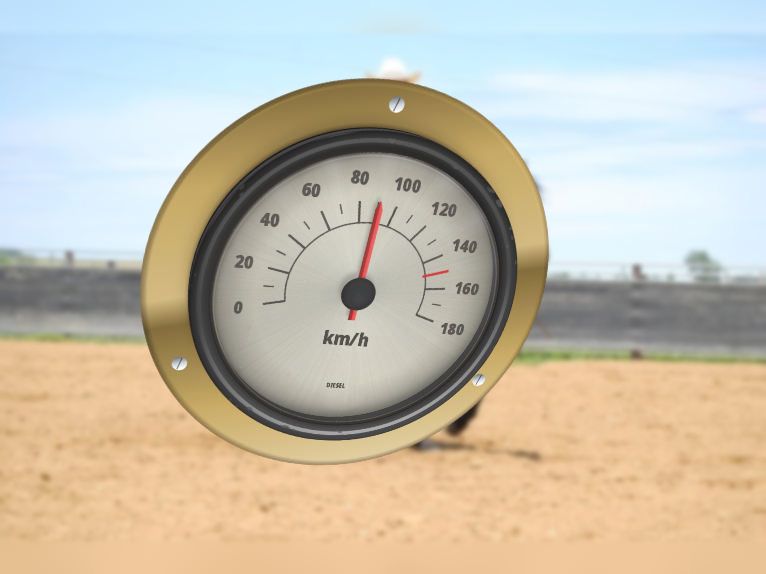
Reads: km/h 90
